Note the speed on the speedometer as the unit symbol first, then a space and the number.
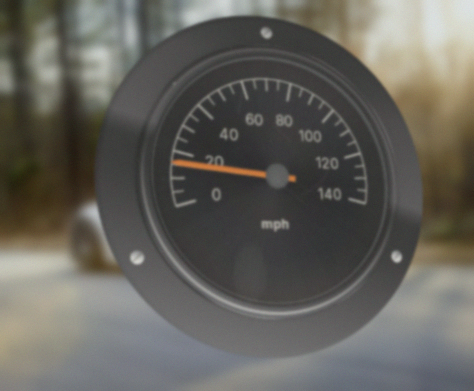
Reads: mph 15
